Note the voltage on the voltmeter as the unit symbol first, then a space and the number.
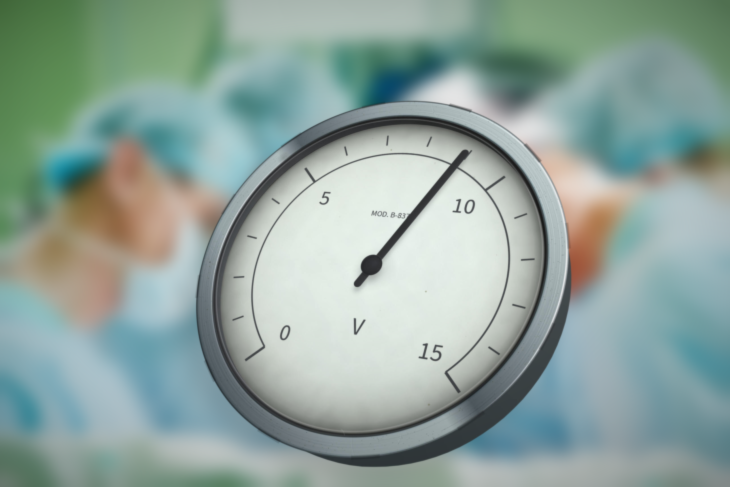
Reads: V 9
